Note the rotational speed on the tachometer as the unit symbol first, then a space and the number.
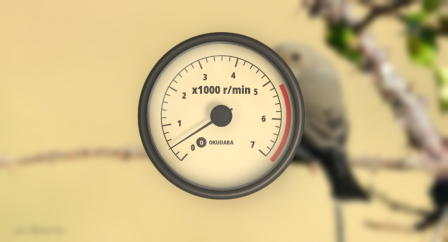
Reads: rpm 400
